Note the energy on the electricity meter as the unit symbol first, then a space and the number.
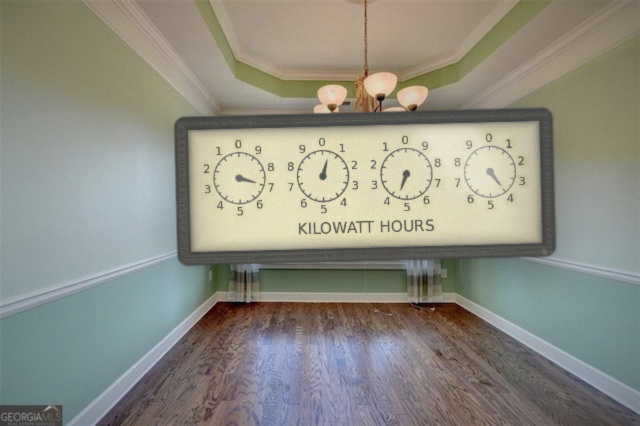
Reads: kWh 7044
